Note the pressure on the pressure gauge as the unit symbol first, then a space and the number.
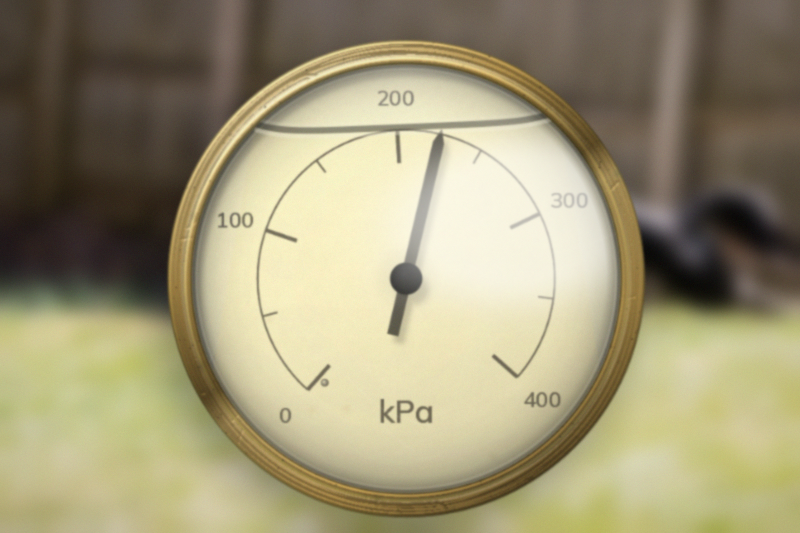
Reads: kPa 225
